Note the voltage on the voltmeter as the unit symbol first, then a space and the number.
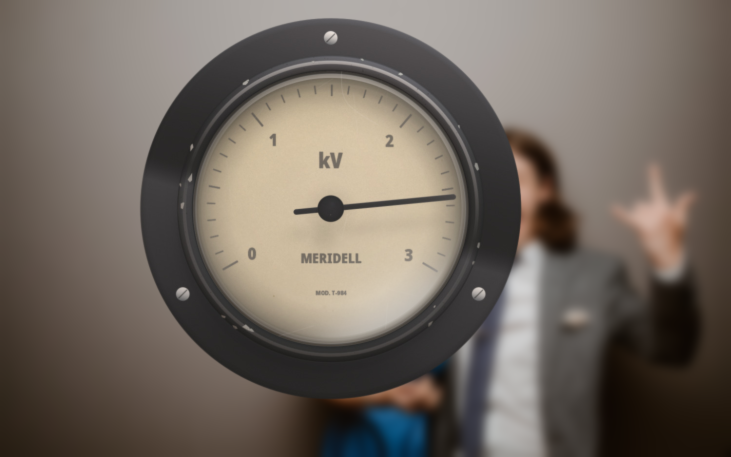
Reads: kV 2.55
